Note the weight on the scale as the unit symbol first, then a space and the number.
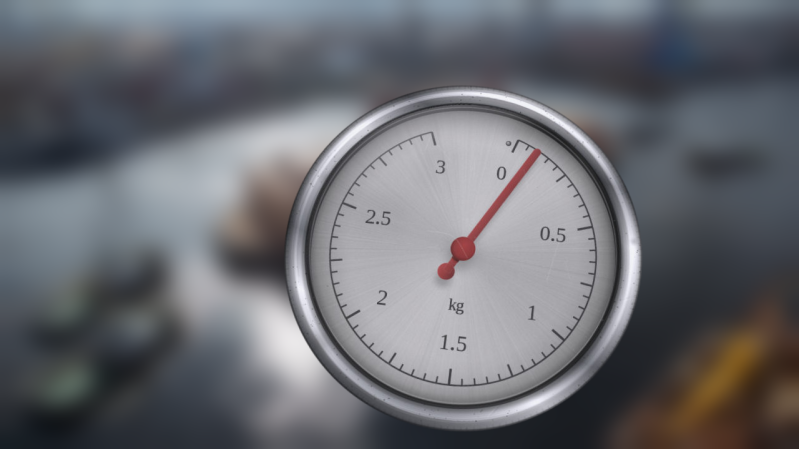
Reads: kg 0.1
